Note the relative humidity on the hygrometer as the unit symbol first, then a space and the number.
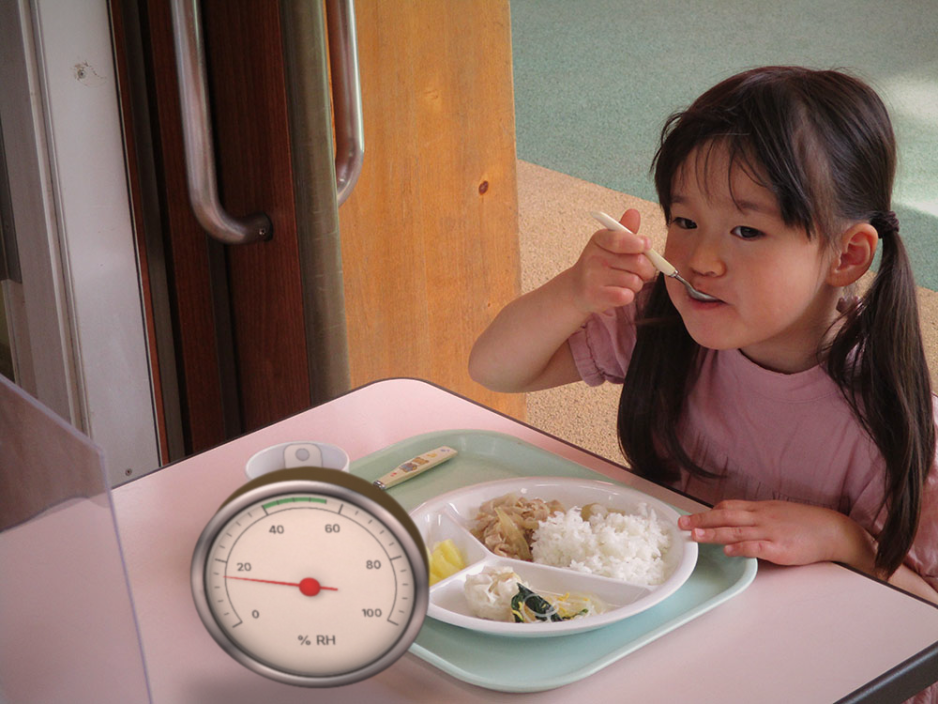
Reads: % 16
